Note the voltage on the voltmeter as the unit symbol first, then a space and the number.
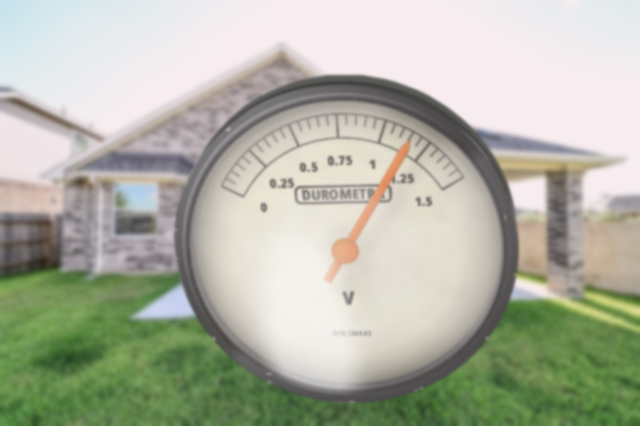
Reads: V 1.15
